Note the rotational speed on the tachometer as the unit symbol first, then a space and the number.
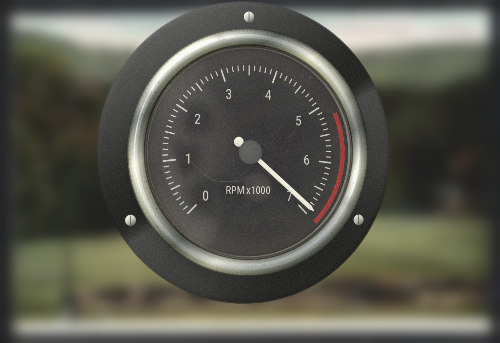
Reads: rpm 6900
